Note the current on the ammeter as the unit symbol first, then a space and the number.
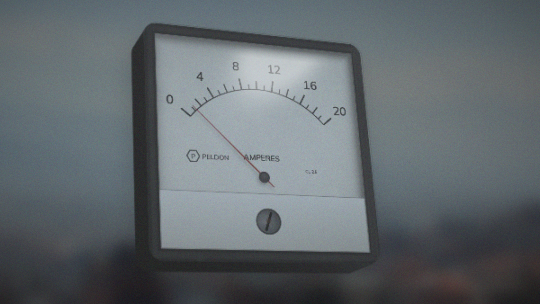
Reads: A 1
